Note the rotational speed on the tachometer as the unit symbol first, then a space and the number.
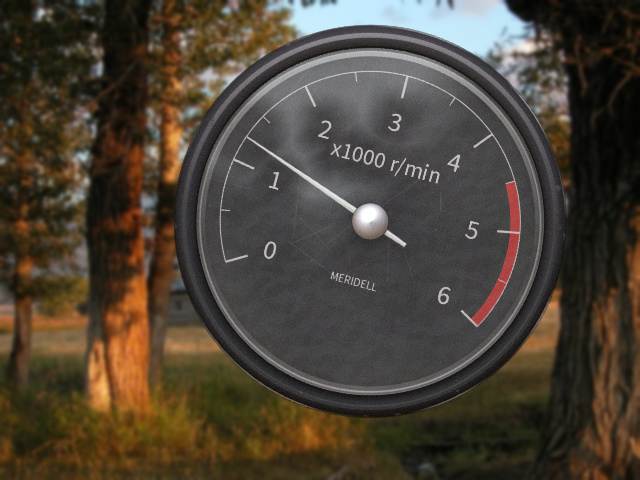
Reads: rpm 1250
